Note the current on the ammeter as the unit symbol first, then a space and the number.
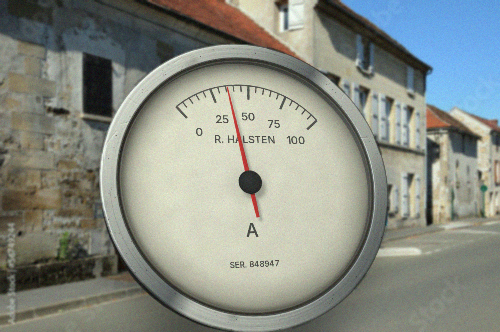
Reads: A 35
